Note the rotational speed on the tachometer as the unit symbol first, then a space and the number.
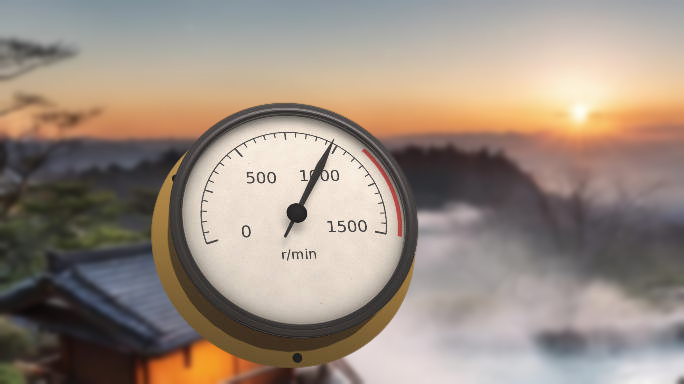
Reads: rpm 975
